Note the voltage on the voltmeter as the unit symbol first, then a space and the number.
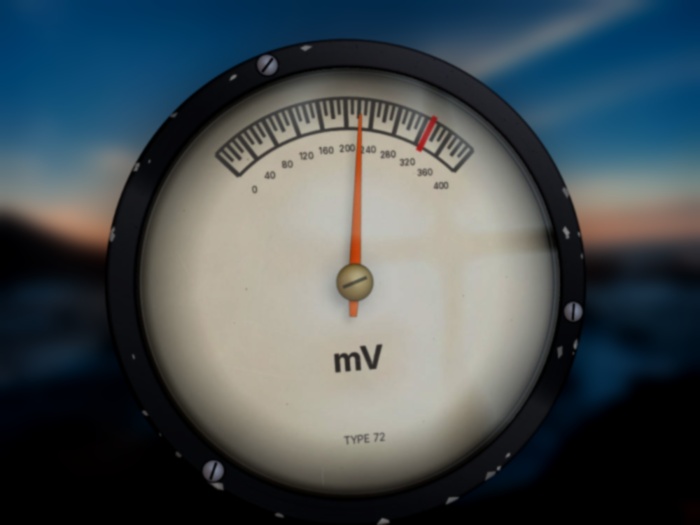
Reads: mV 220
